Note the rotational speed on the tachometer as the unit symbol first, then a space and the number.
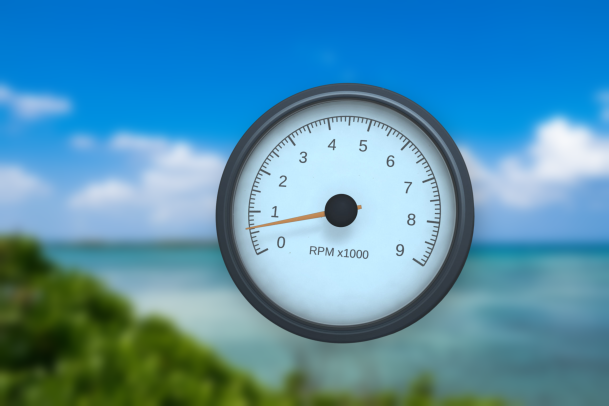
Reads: rpm 600
